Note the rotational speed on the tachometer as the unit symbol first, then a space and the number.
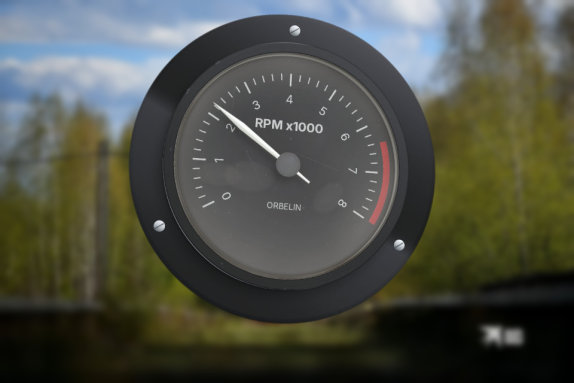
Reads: rpm 2200
